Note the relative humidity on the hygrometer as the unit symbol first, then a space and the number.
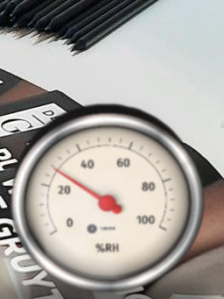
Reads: % 28
